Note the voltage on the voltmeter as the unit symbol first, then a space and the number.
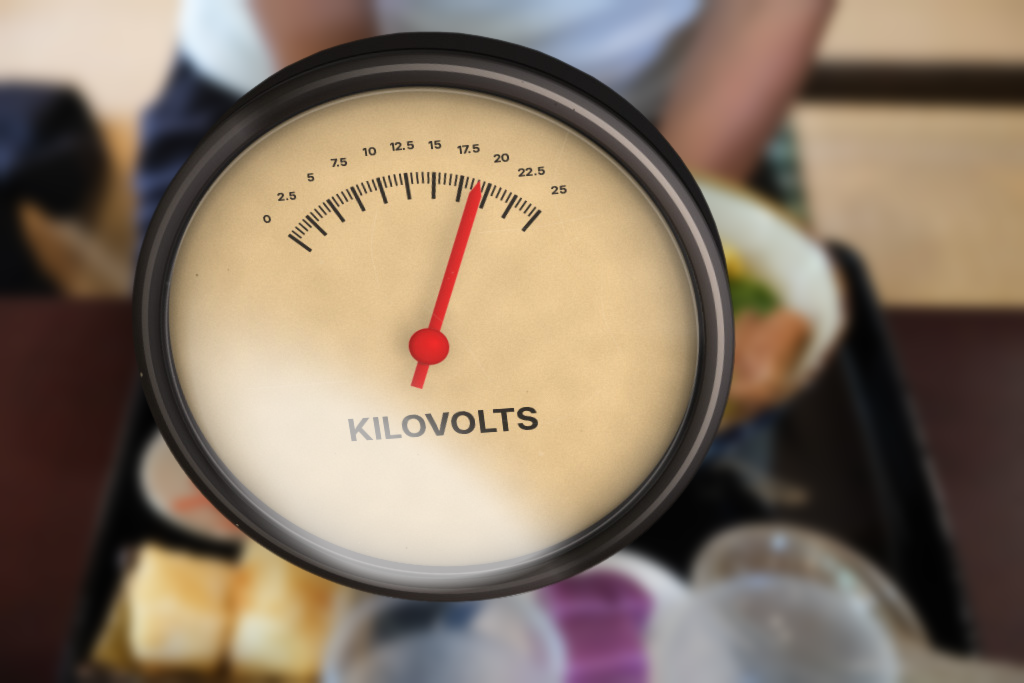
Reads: kV 19
